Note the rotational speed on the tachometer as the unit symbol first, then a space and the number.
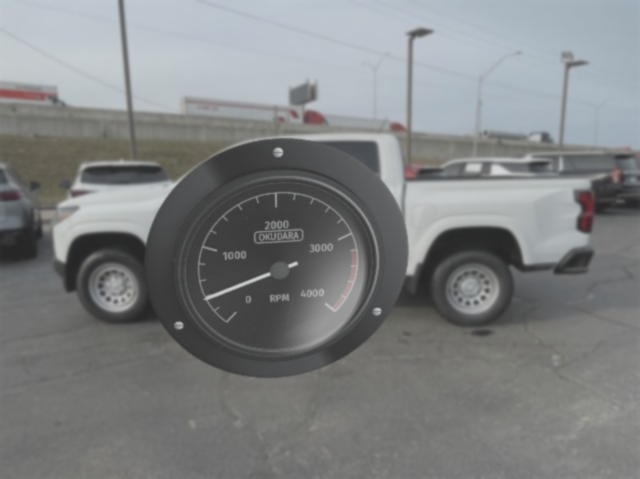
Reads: rpm 400
